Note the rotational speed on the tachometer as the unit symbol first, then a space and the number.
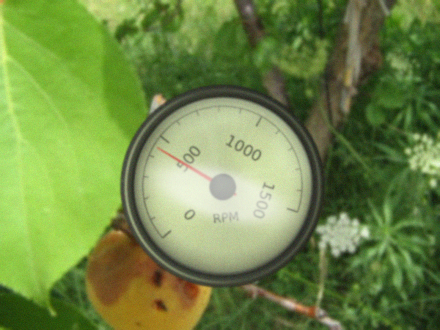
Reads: rpm 450
